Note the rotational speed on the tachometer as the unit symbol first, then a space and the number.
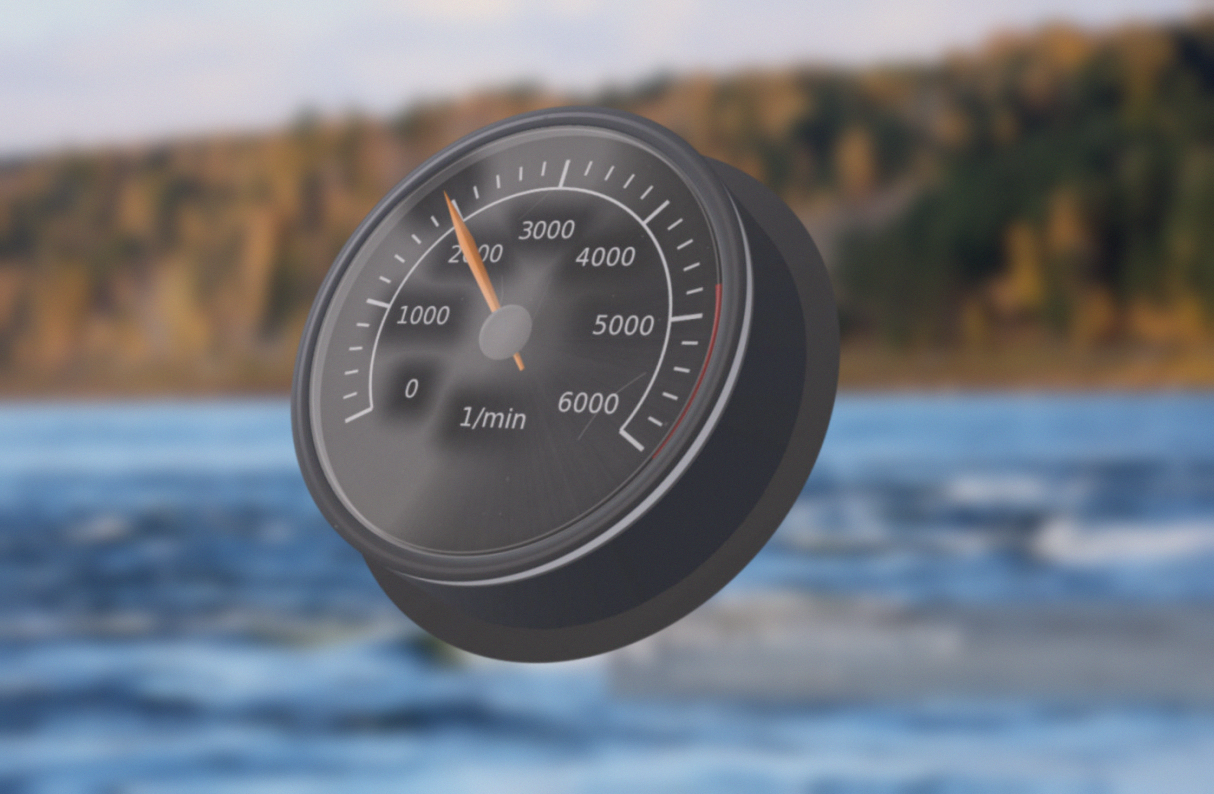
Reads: rpm 2000
